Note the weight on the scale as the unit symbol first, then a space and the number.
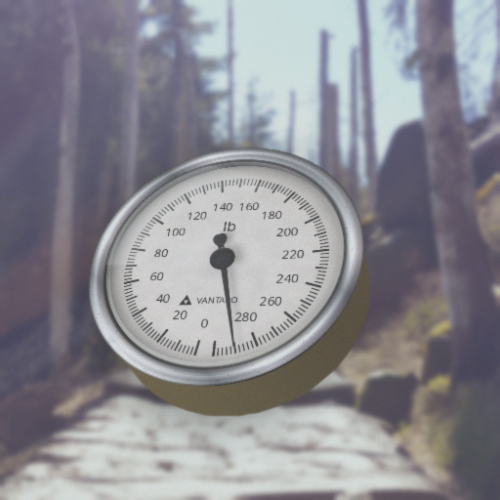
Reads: lb 290
